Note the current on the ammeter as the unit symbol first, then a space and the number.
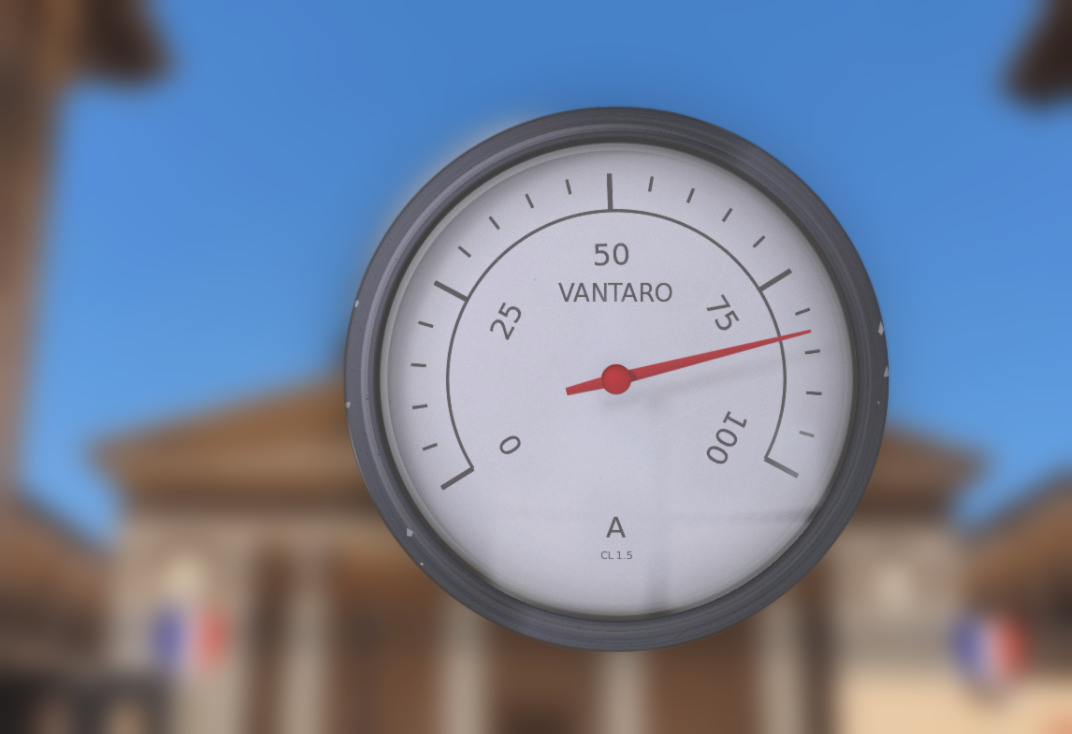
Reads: A 82.5
